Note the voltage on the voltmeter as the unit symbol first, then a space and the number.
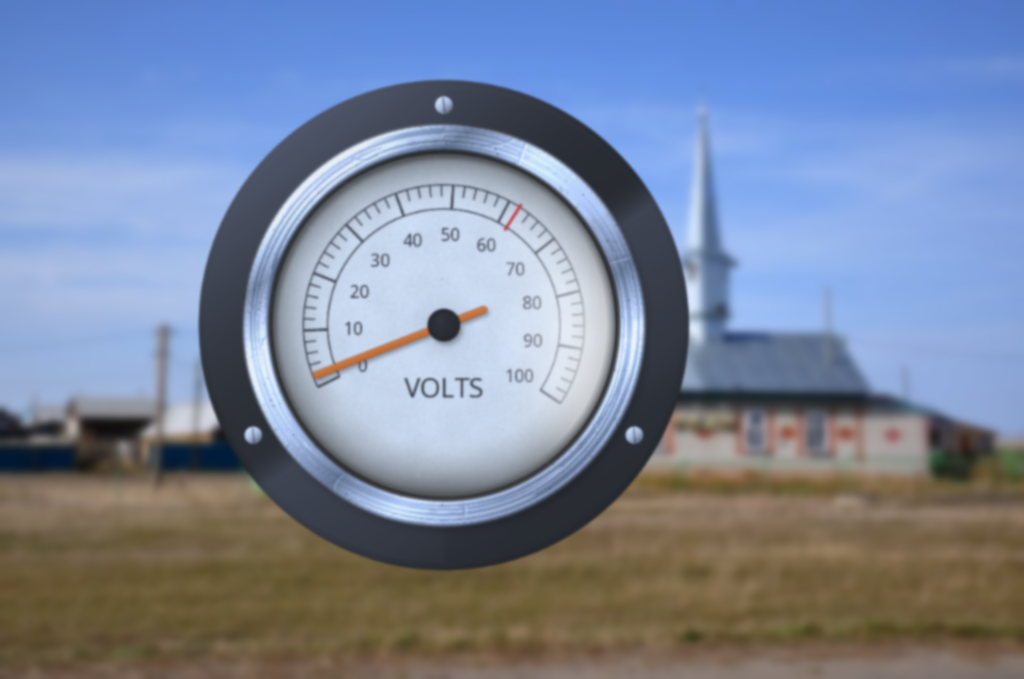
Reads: V 2
